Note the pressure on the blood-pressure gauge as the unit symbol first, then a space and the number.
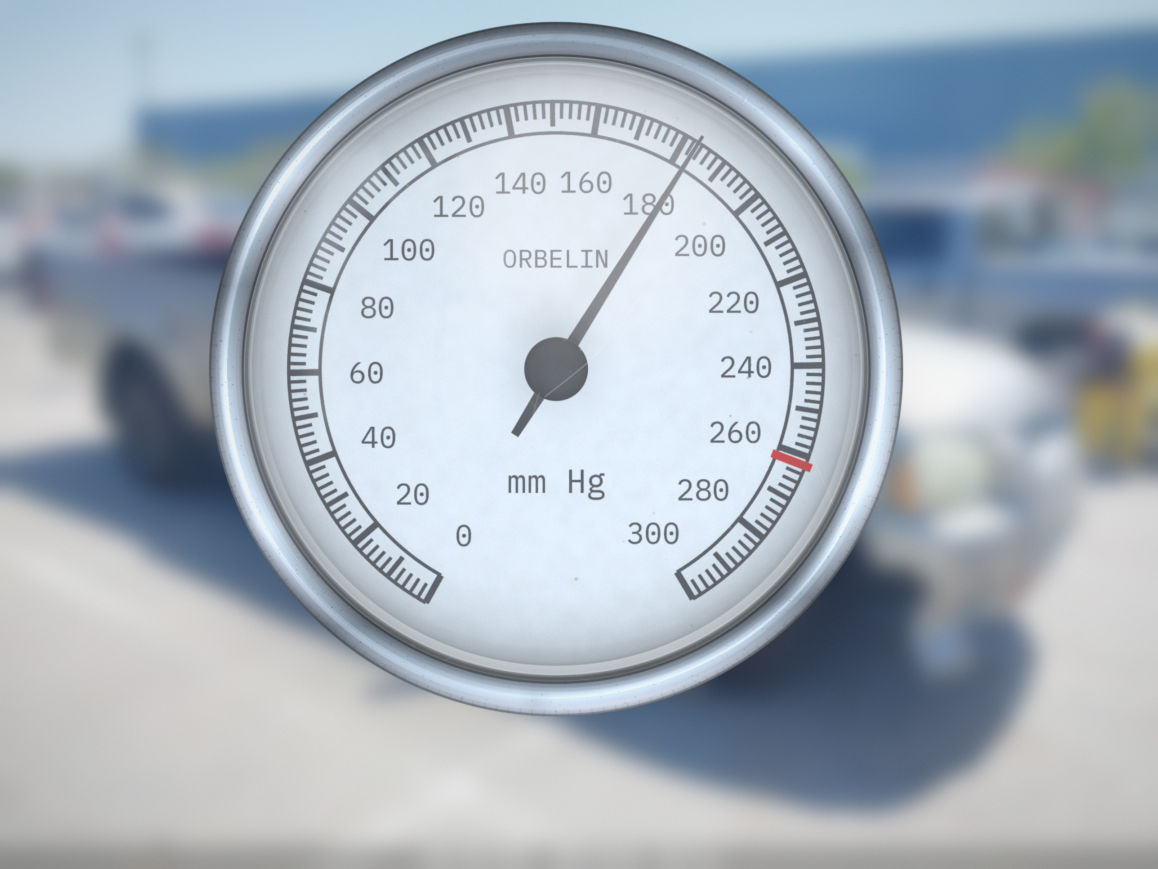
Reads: mmHg 183
